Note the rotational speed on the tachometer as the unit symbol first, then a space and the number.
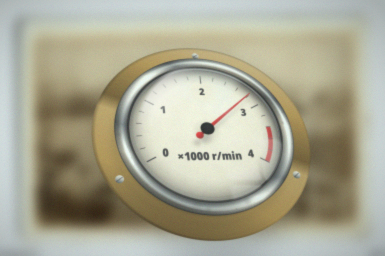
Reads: rpm 2800
